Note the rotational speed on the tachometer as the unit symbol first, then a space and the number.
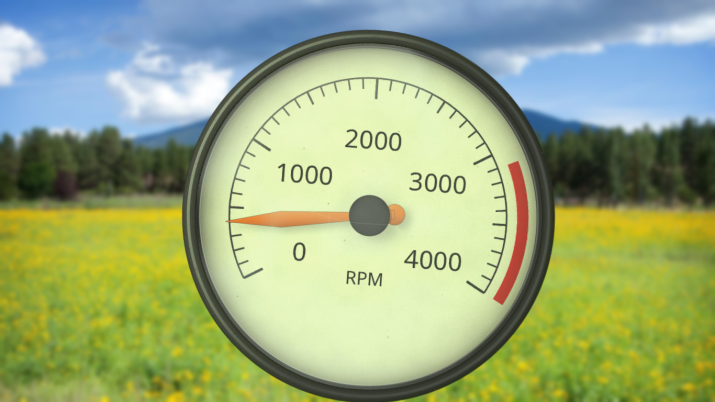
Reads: rpm 400
